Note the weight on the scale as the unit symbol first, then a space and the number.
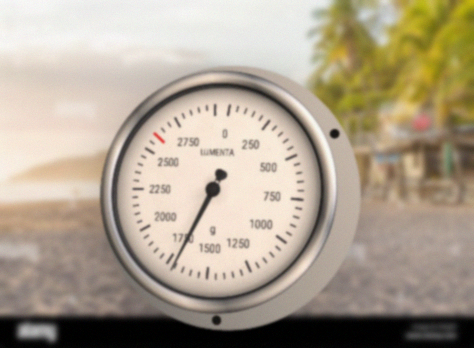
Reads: g 1700
